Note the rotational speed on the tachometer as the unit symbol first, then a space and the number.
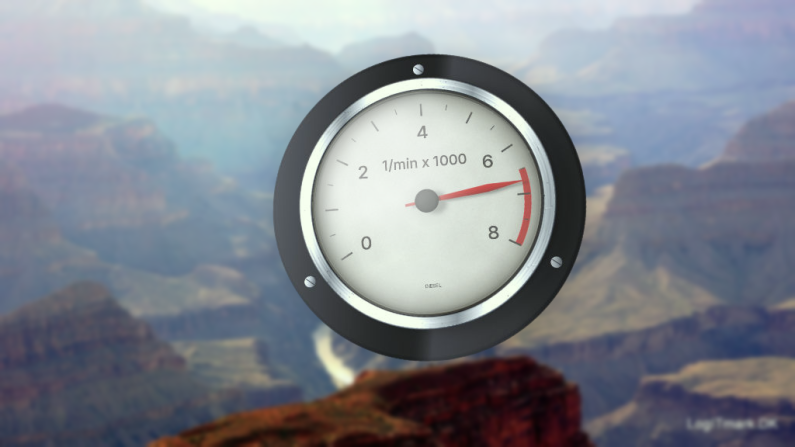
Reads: rpm 6750
